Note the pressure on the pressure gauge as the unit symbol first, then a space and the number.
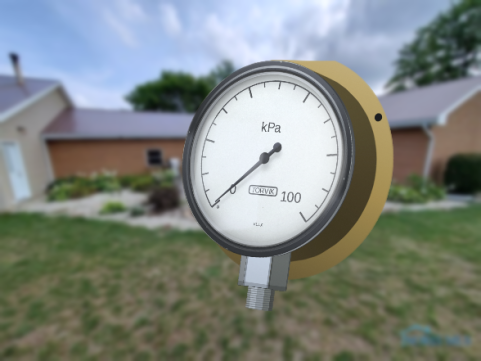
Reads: kPa 0
